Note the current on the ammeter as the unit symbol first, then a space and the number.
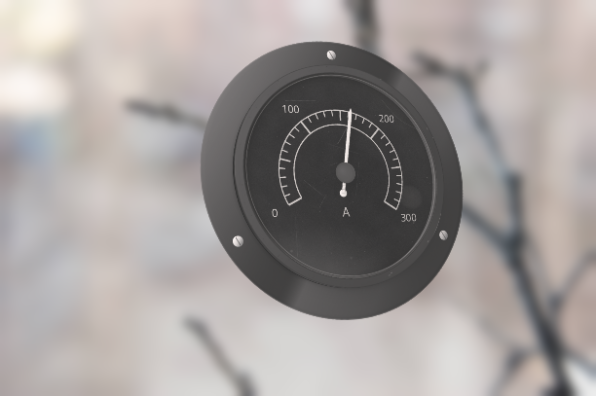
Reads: A 160
